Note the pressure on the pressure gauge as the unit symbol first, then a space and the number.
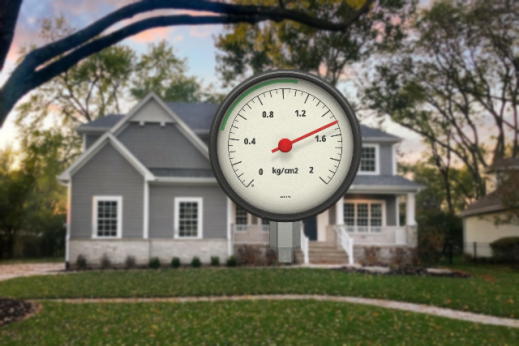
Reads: kg/cm² 1.5
